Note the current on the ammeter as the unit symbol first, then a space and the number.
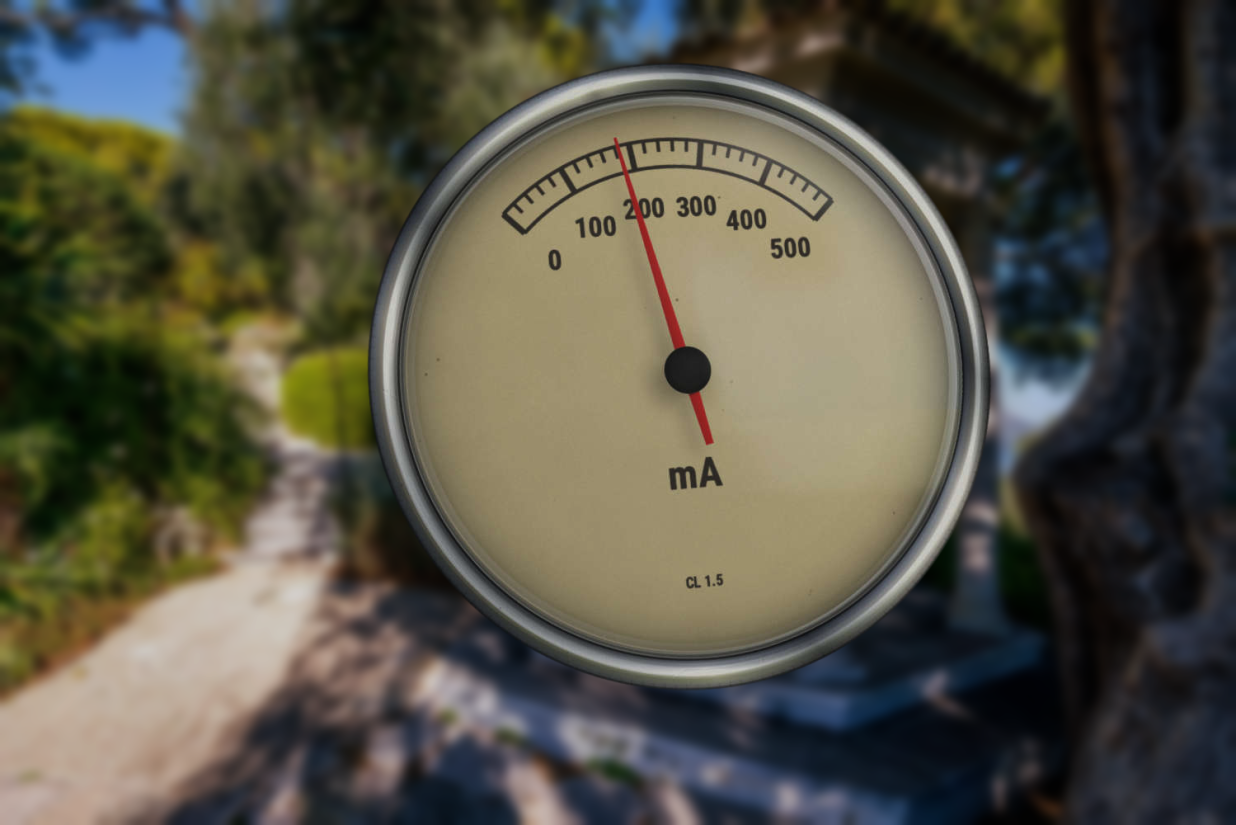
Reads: mA 180
